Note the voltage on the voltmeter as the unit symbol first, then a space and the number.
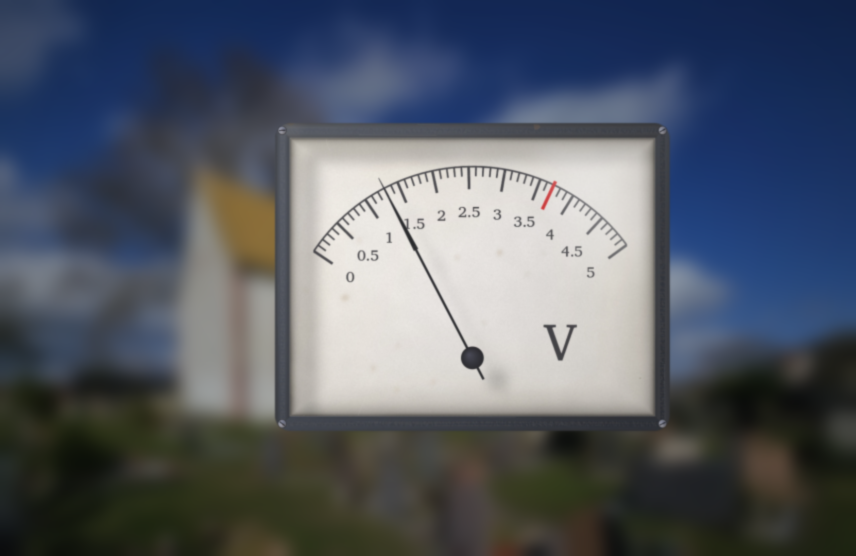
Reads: V 1.3
